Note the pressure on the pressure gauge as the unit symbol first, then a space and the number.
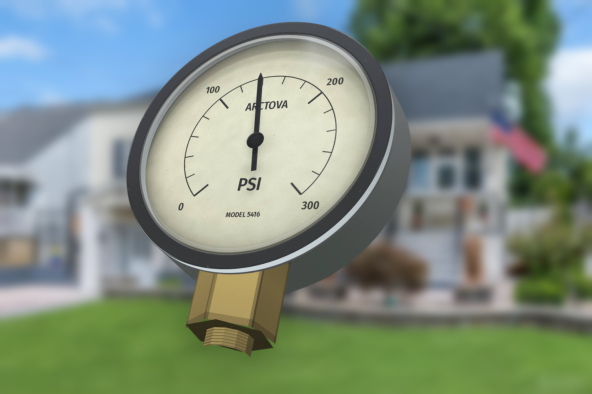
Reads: psi 140
